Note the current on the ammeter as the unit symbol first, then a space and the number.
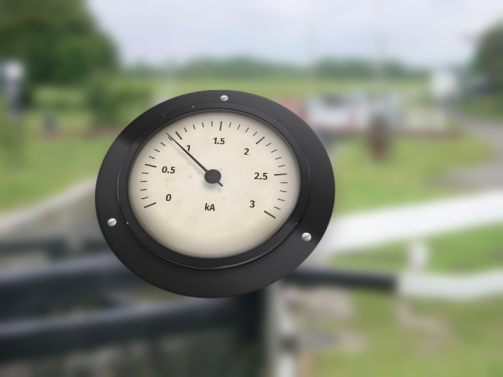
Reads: kA 0.9
